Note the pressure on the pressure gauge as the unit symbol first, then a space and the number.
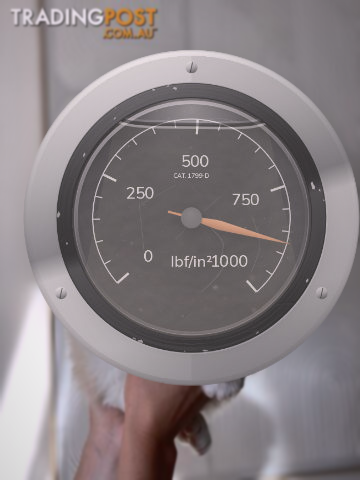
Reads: psi 875
